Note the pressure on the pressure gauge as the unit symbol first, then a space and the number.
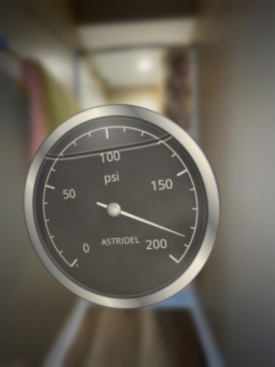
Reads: psi 185
